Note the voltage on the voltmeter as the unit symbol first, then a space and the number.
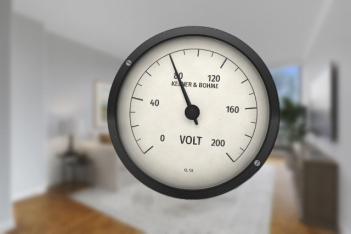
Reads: V 80
